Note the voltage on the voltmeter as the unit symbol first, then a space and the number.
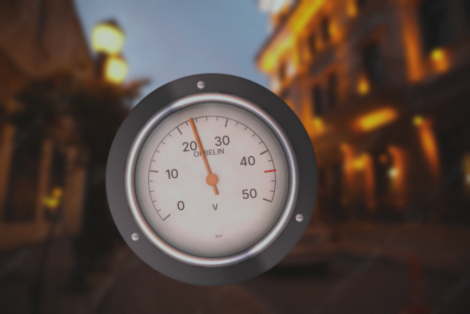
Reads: V 23
